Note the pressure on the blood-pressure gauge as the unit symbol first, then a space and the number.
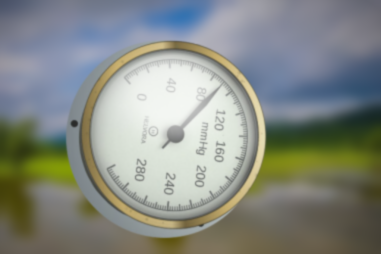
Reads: mmHg 90
